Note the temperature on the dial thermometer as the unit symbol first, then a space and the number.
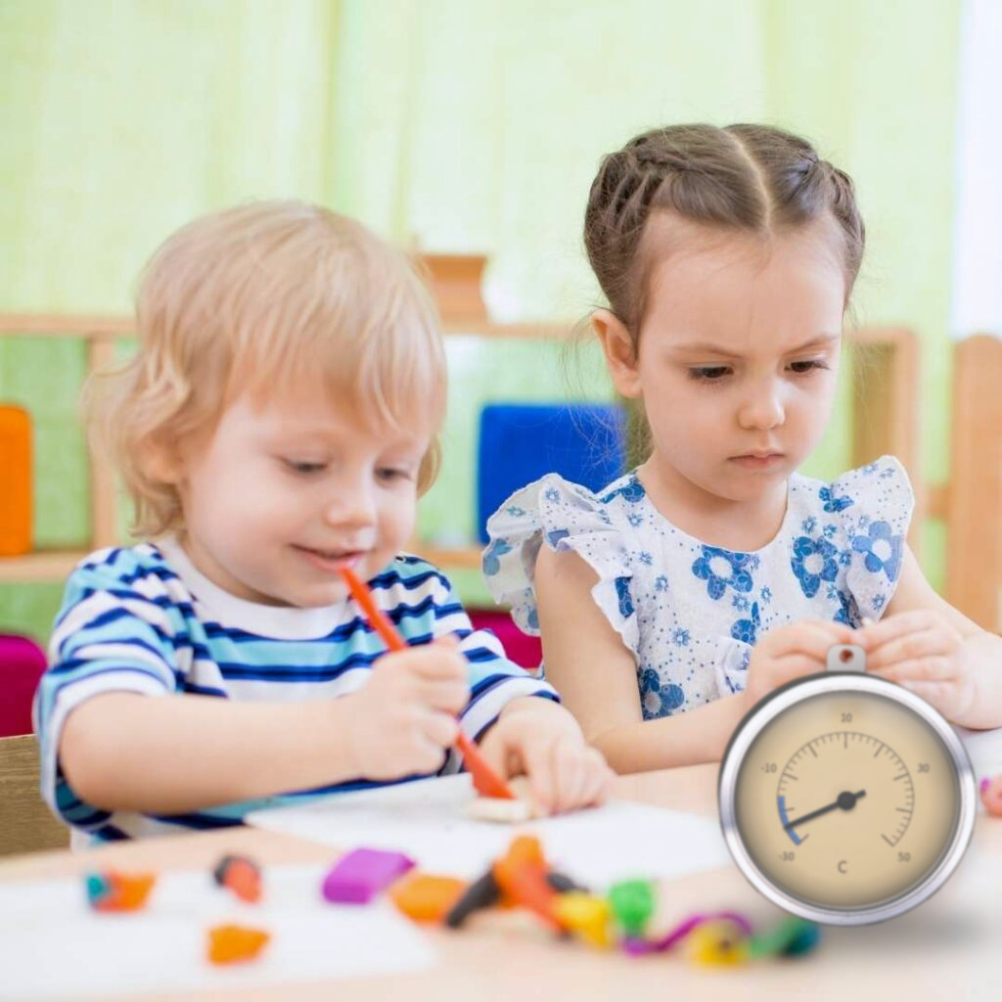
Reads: °C -24
